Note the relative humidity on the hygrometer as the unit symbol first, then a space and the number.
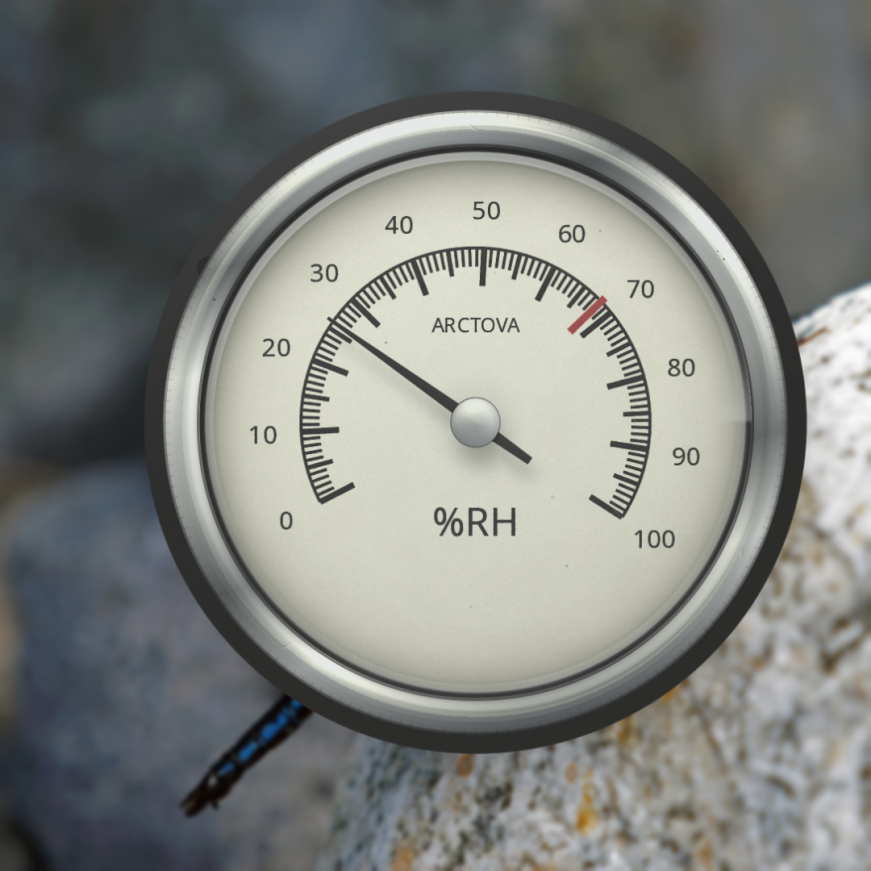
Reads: % 26
